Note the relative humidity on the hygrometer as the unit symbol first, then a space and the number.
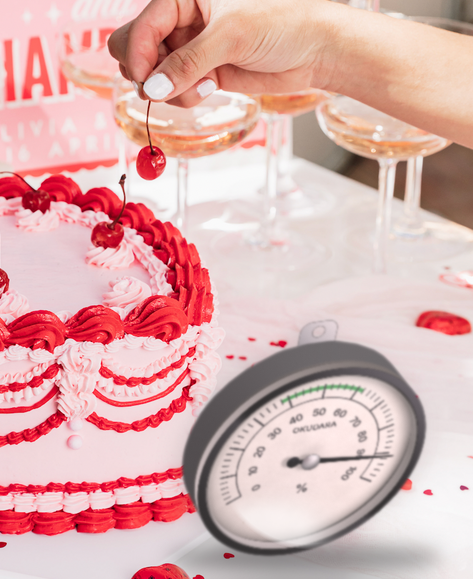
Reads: % 90
